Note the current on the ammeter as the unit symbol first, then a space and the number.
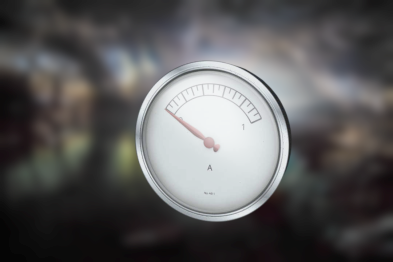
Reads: A 0
